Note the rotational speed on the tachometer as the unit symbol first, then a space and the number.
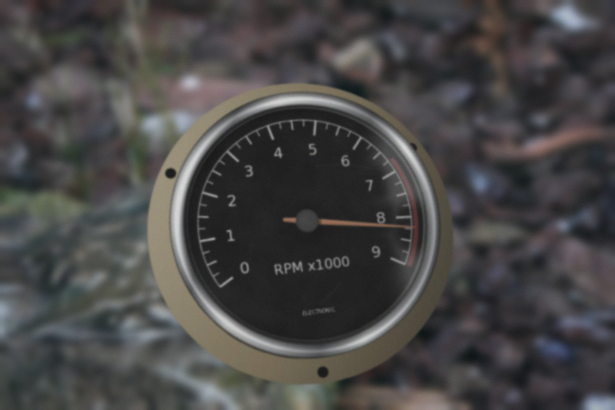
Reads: rpm 8250
